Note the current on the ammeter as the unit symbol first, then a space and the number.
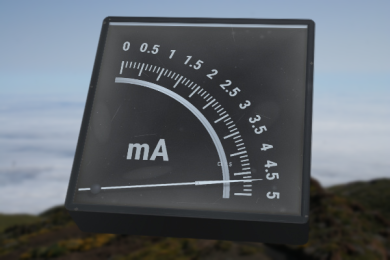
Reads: mA 4.7
